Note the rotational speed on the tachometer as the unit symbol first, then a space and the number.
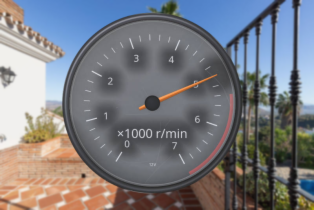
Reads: rpm 5000
